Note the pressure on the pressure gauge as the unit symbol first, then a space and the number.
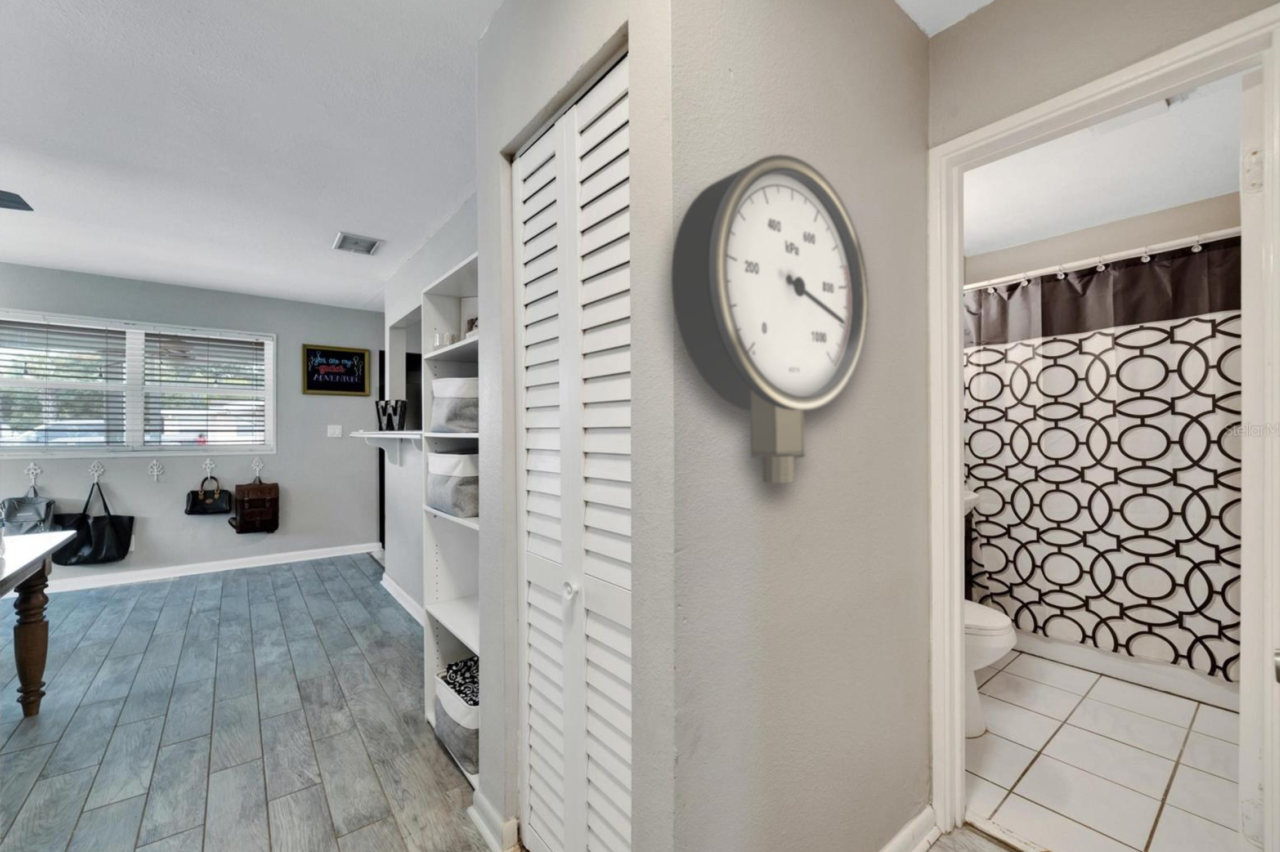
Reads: kPa 900
